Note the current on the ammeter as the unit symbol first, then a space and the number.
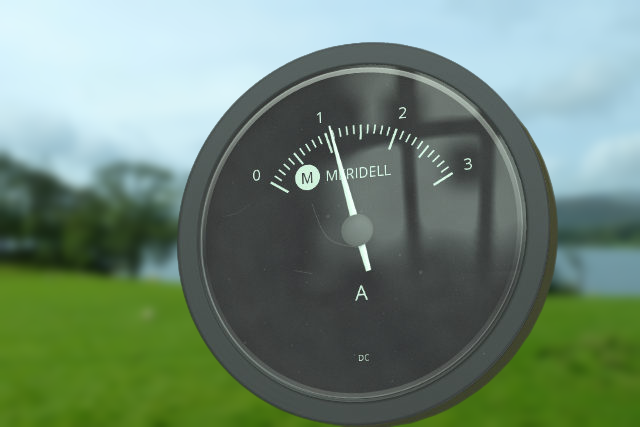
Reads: A 1.1
